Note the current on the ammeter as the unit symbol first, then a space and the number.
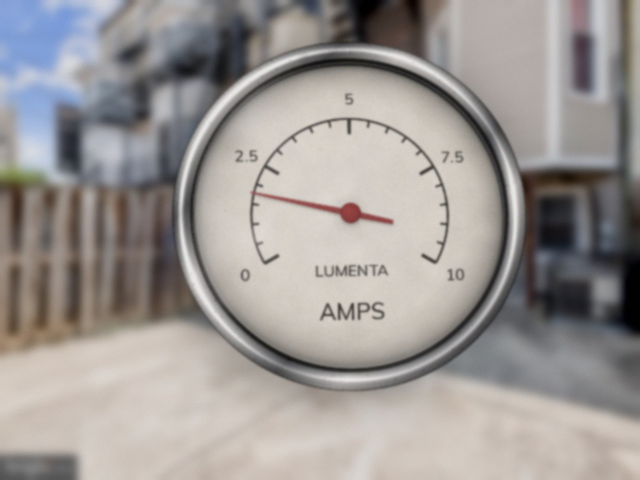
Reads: A 1.75
